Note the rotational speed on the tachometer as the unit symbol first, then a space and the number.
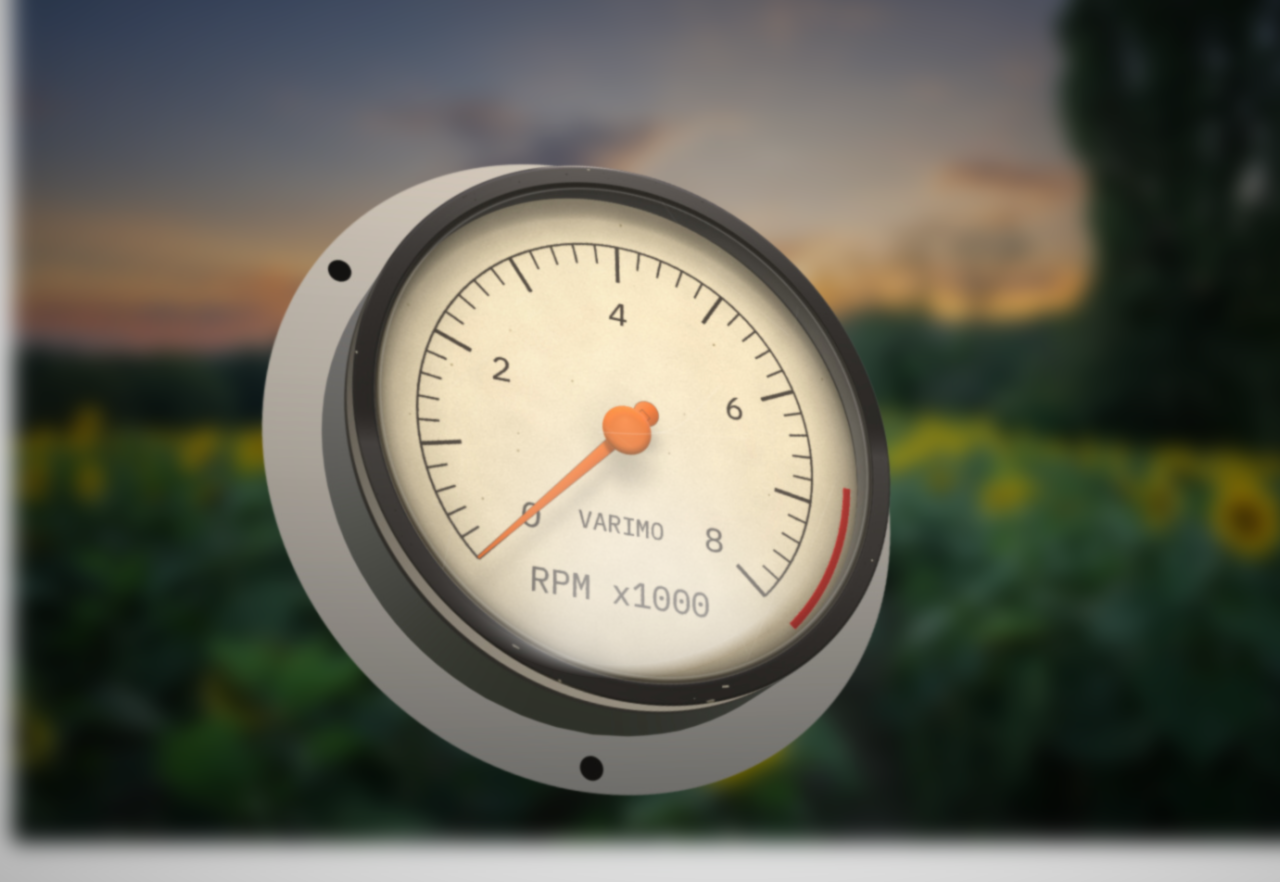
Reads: rpm 0
